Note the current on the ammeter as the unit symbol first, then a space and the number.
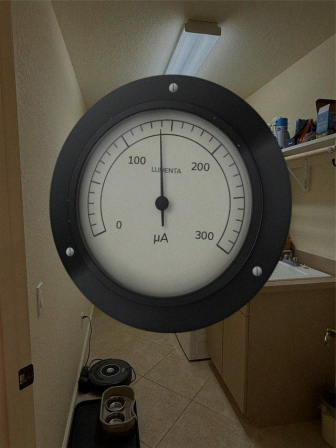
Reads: µA 140
